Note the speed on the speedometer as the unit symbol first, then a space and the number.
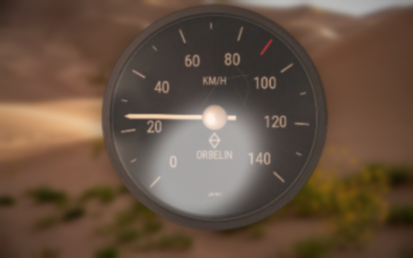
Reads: km/h 25
